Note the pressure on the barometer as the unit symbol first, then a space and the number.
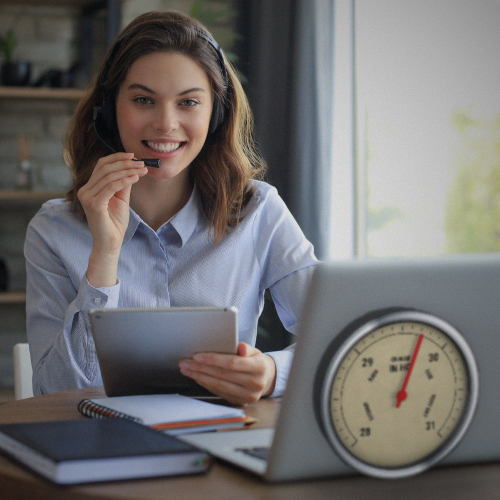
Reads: inHg 29.7
